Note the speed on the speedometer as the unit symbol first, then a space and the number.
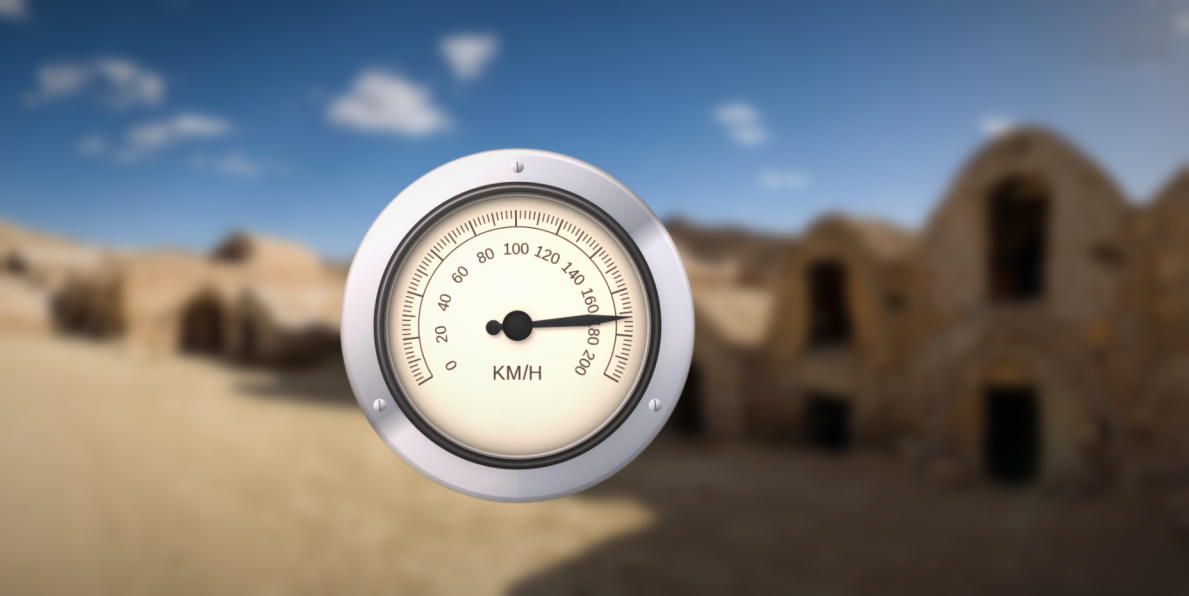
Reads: km/h 172
